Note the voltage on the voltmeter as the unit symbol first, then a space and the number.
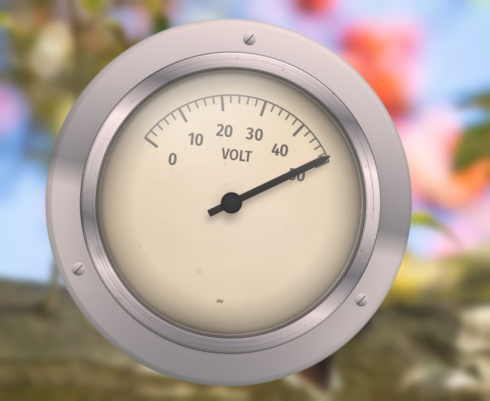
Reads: V 49
